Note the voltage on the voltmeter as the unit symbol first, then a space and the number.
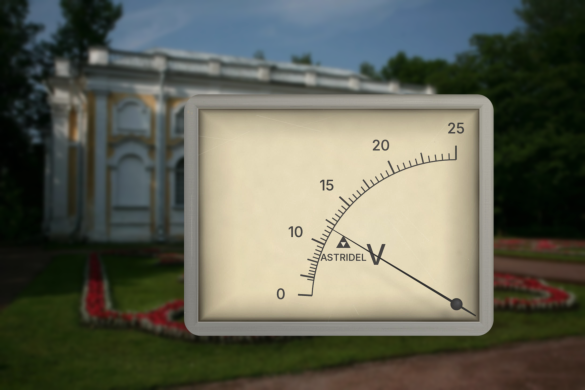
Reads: V 12
